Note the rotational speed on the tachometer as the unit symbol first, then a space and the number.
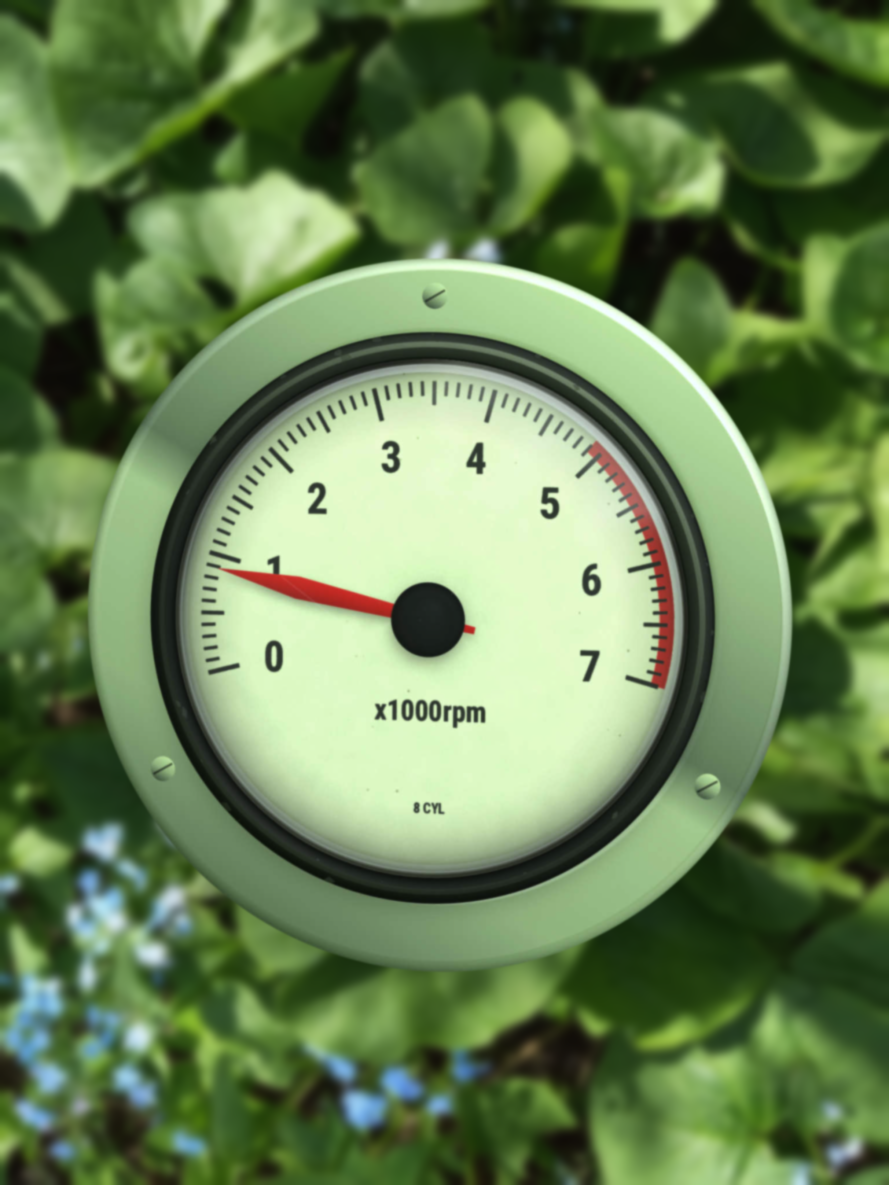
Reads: rpm 900
